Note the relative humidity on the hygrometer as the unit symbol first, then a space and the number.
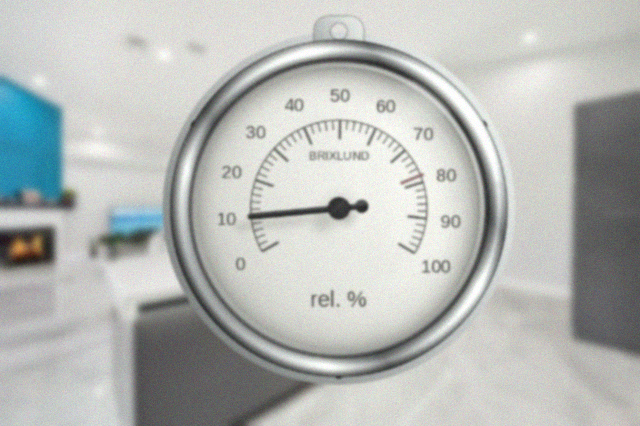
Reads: % 10
